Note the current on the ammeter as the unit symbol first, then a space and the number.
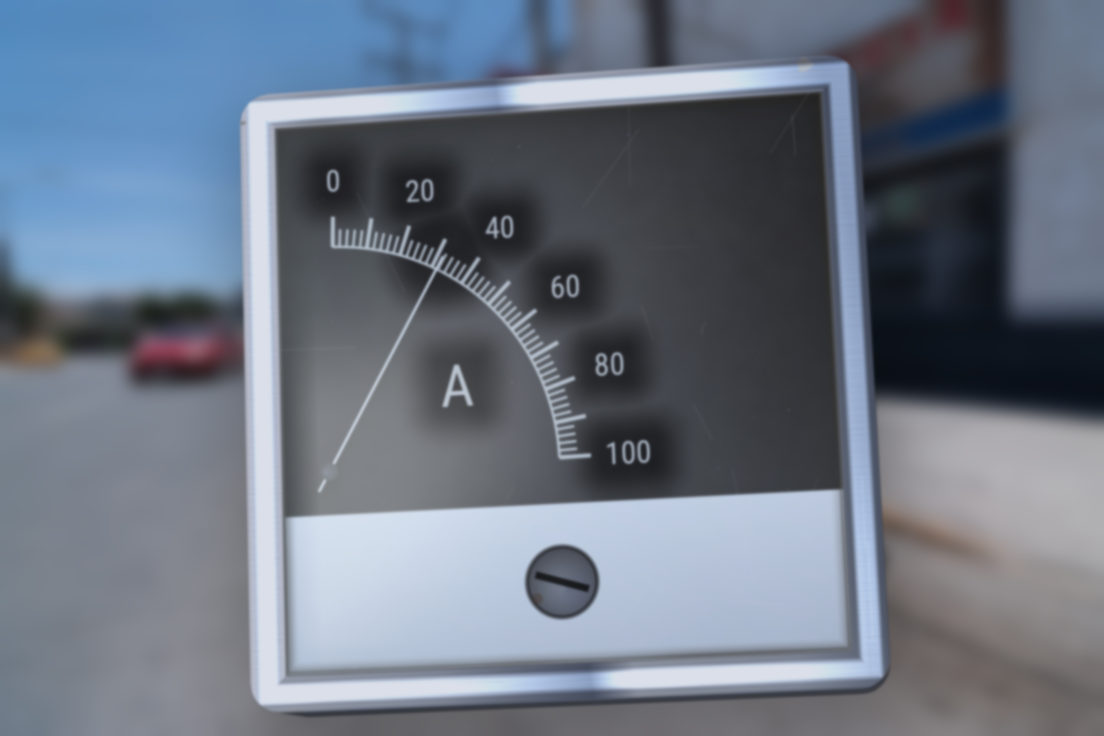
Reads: A 32
